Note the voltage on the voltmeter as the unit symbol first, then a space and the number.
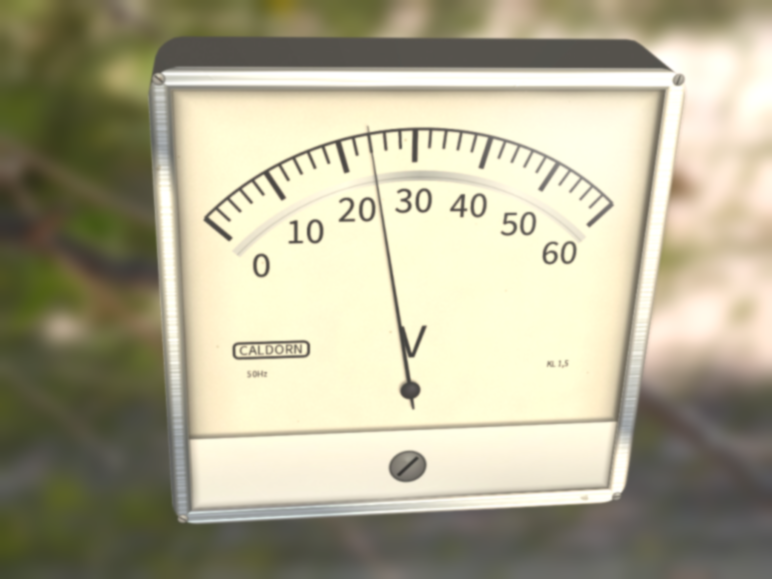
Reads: V 24
